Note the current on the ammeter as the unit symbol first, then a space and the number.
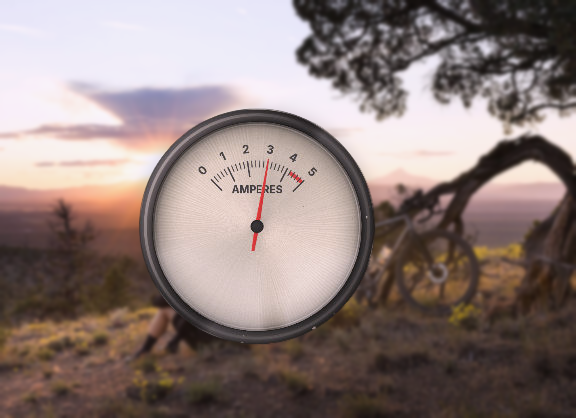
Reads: A 3
